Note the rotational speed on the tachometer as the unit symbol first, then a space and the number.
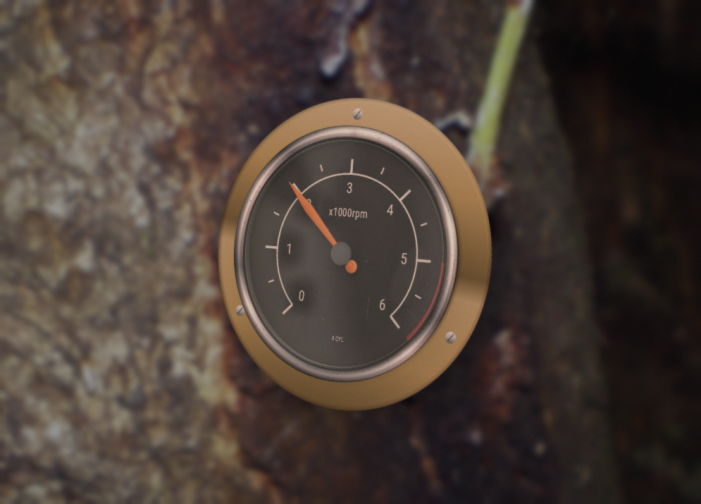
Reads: rpm 2000
